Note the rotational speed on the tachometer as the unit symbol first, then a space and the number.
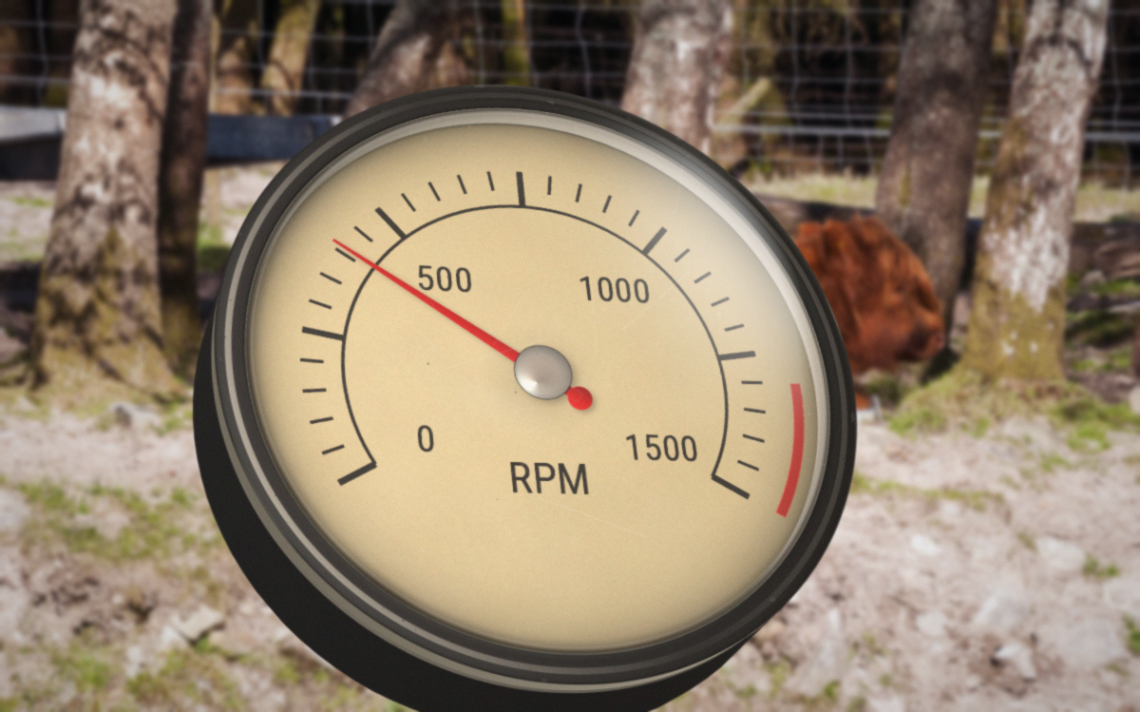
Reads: rpm 400
